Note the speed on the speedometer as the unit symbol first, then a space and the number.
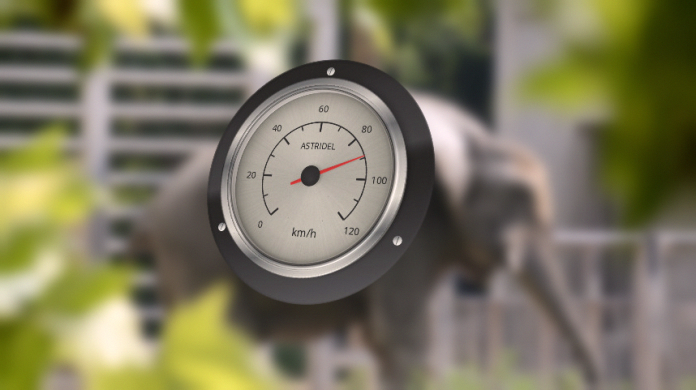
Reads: km/h 90
